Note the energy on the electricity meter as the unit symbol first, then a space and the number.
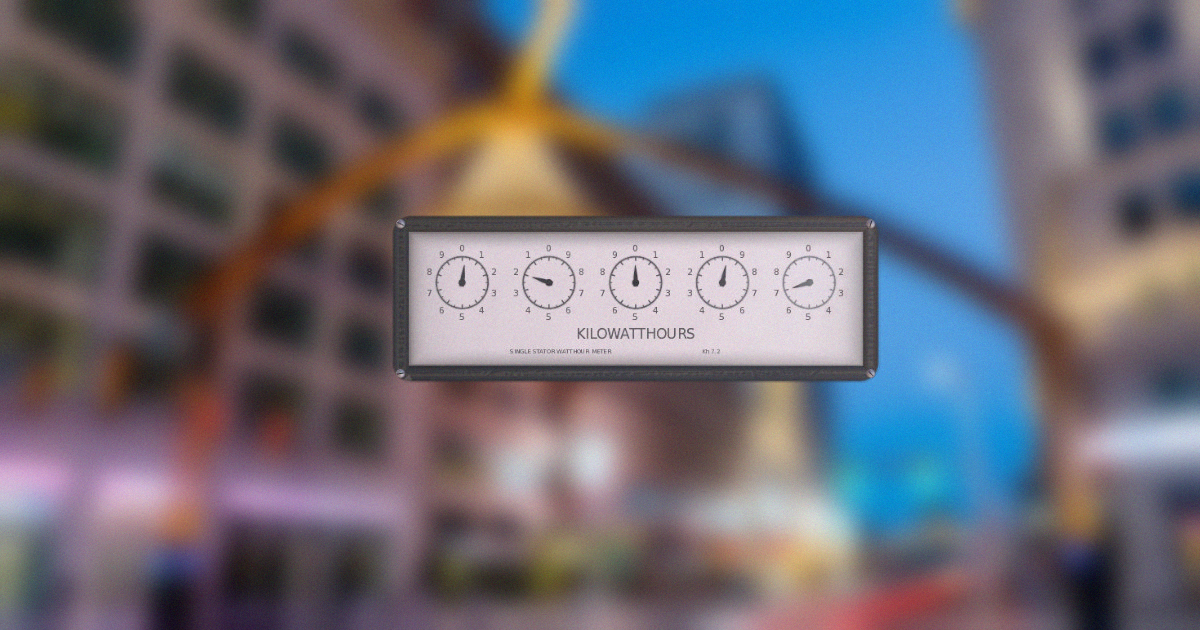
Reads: kWh 1997
